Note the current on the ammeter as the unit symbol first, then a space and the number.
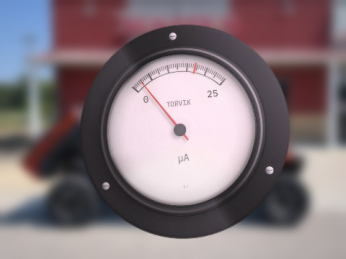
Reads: µA 2.5
